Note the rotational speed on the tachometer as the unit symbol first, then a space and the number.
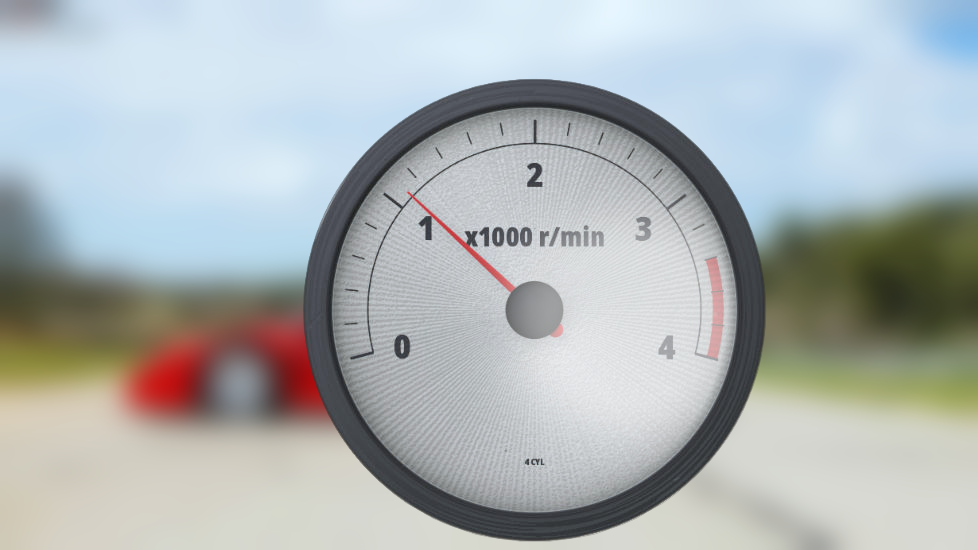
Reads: rpm 1100
